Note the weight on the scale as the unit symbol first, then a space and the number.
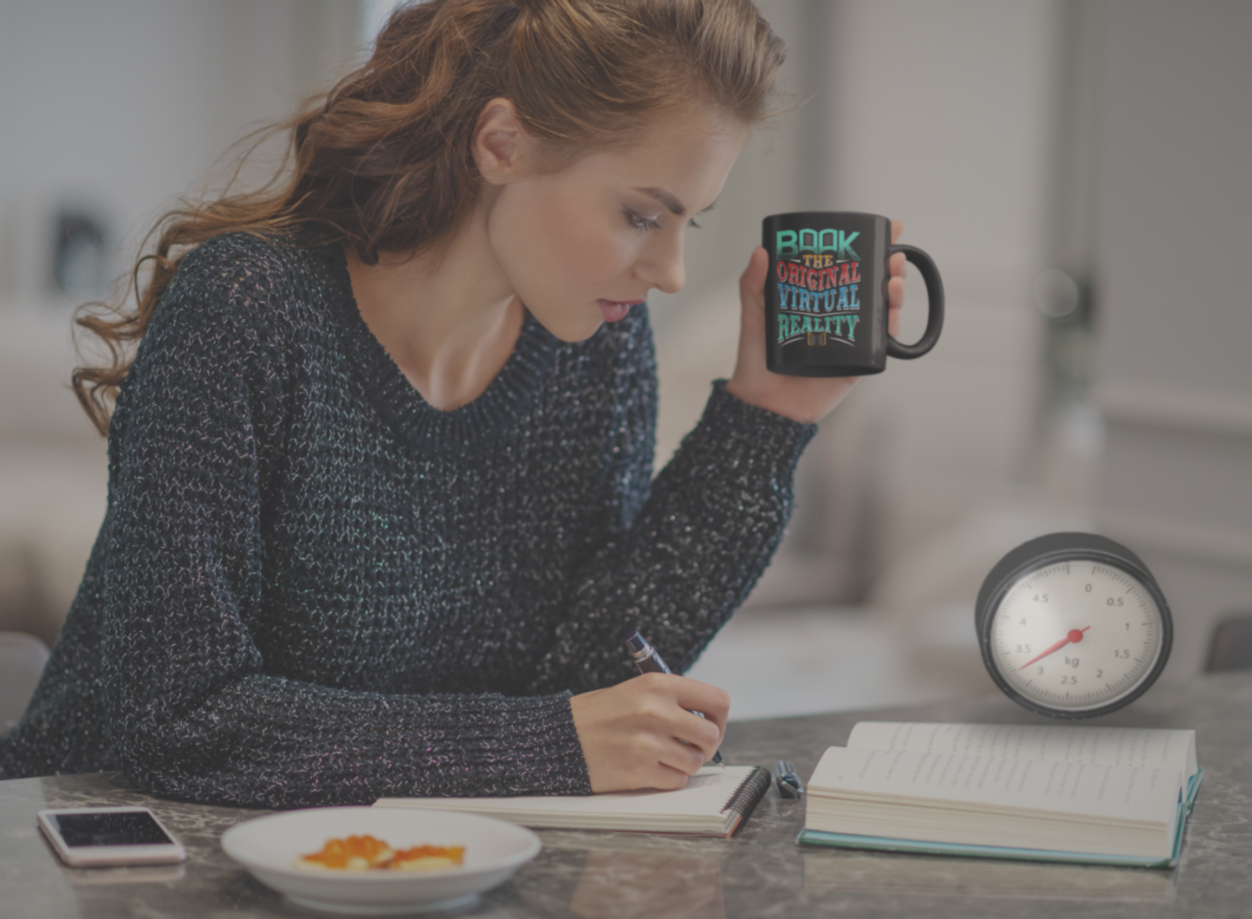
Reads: kg 3.25
